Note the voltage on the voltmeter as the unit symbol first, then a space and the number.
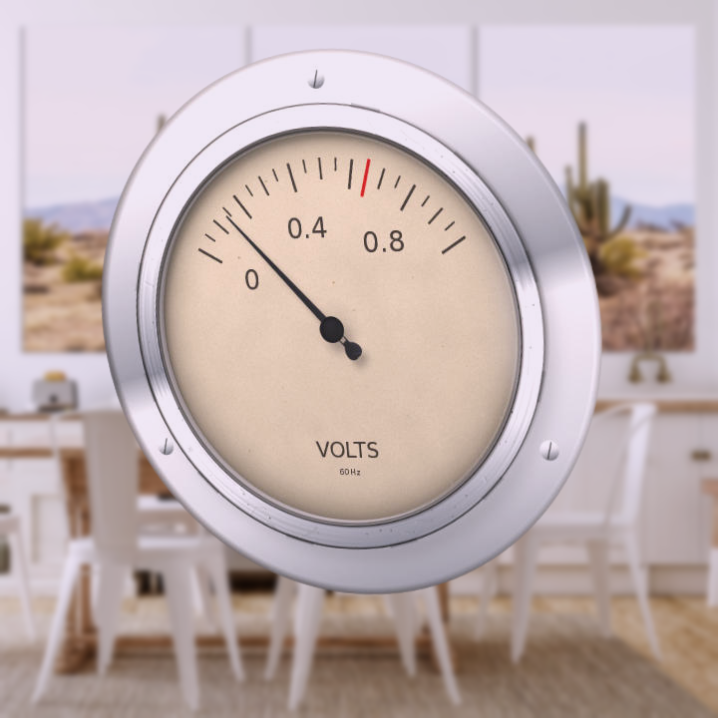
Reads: V 0.15
